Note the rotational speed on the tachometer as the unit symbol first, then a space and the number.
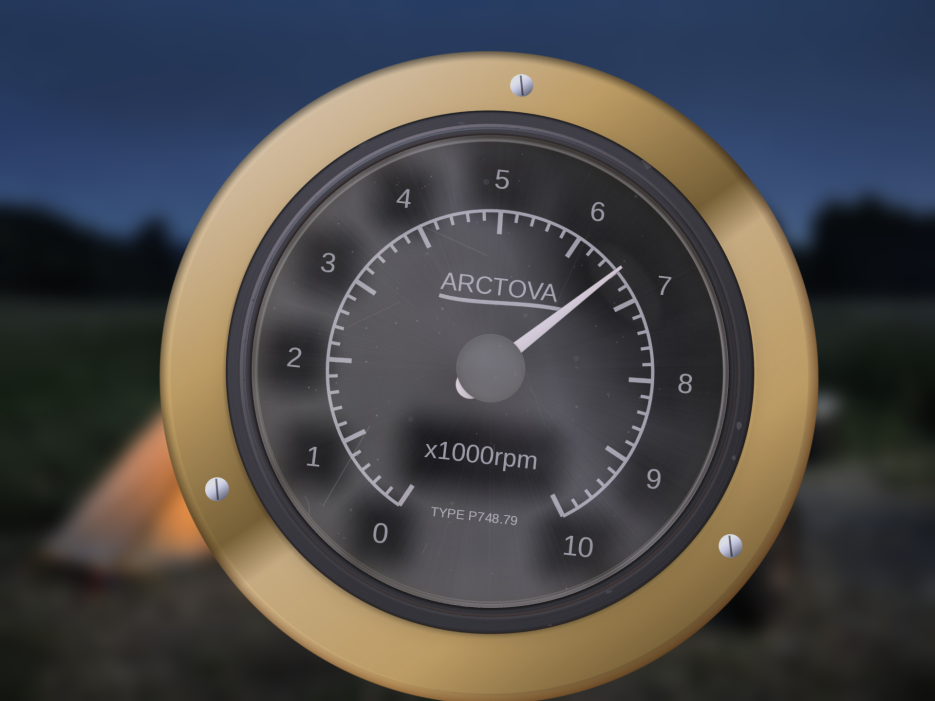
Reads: rpm 6600
